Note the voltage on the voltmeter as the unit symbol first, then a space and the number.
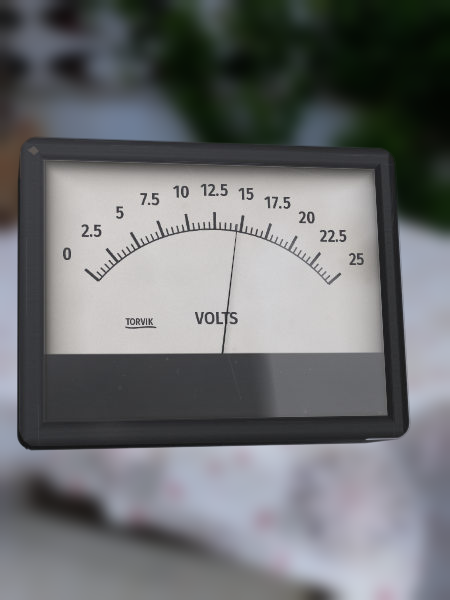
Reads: V 14.5
